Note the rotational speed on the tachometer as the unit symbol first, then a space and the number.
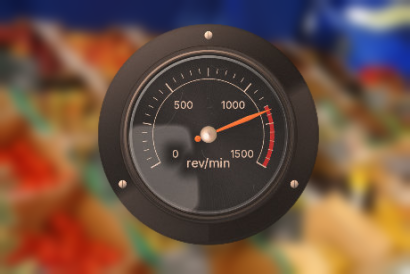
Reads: rpm 1175
